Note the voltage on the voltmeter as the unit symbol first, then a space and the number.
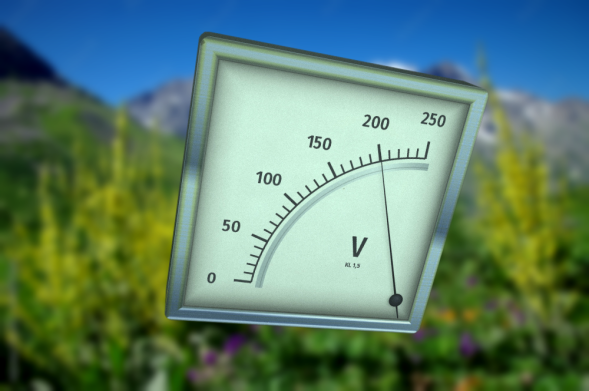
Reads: V 200
